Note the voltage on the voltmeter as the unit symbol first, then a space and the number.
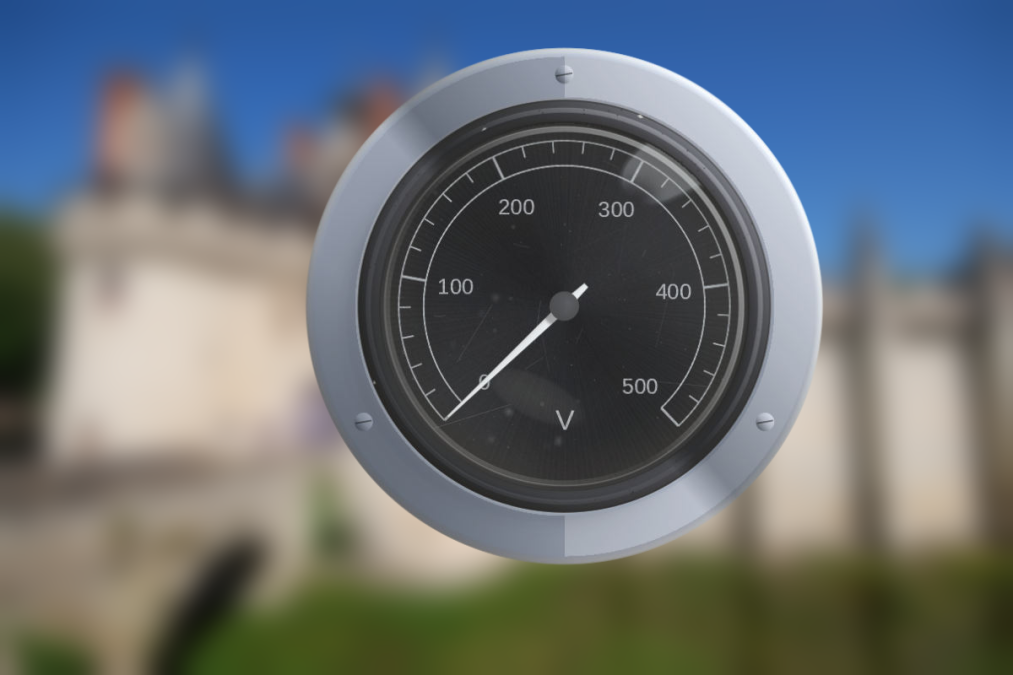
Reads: V 0
